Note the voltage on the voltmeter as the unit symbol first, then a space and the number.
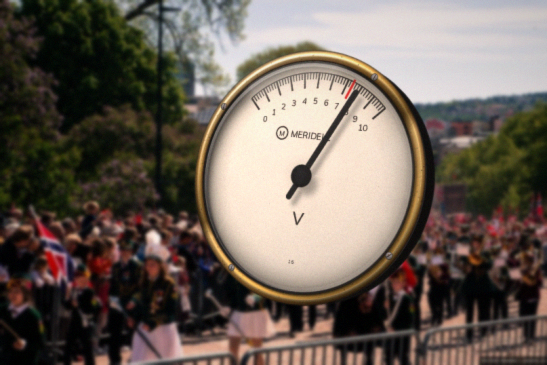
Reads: V 8
